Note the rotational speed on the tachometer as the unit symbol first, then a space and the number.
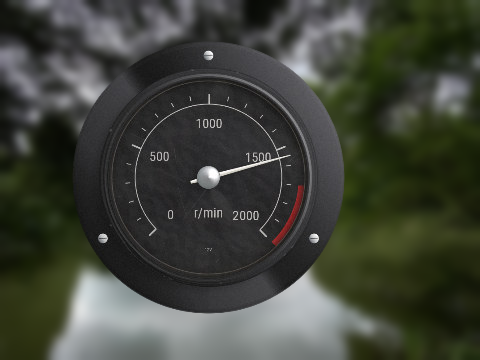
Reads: rpm 1550
